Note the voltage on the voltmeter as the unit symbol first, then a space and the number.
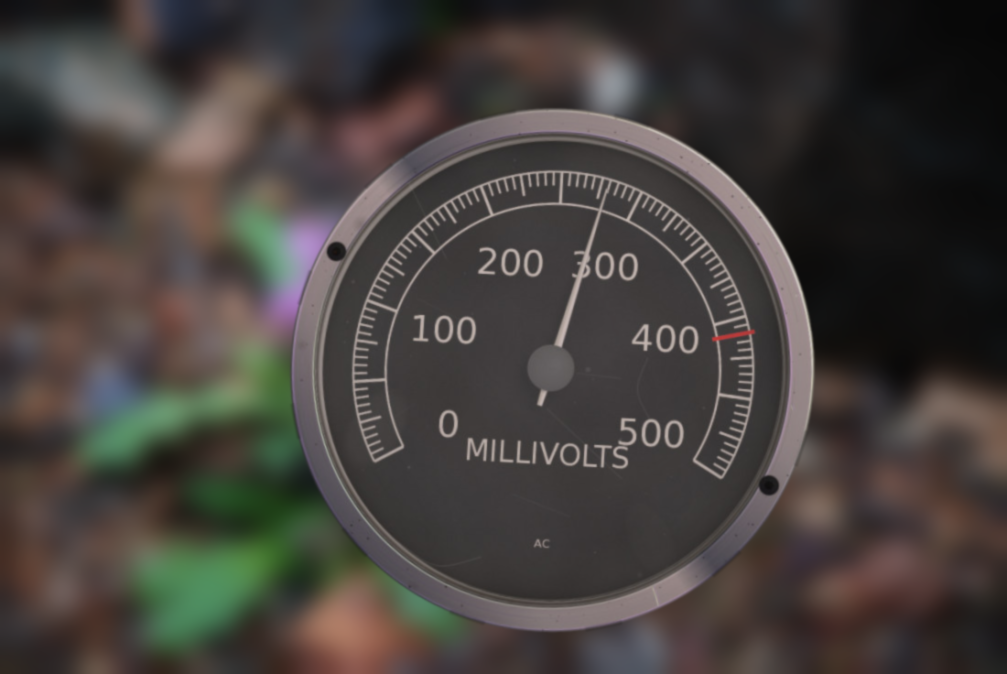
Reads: mV 280
